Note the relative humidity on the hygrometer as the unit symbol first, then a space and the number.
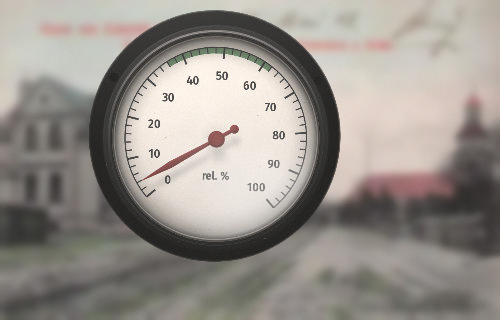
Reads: % 4
